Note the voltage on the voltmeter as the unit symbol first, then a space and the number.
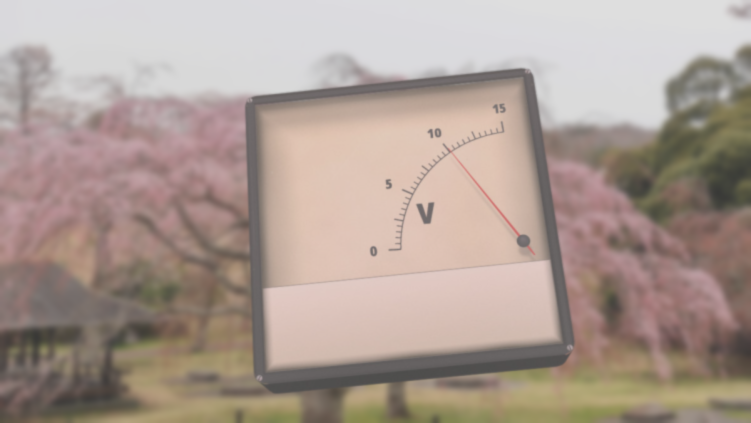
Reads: V 10
